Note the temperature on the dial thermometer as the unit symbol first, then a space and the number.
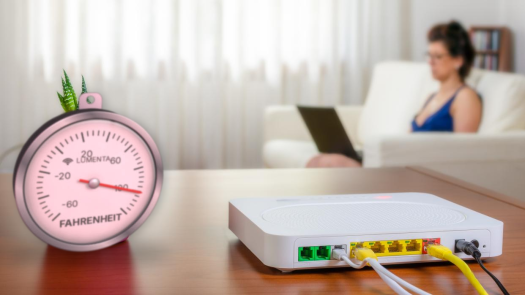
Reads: °F 100
